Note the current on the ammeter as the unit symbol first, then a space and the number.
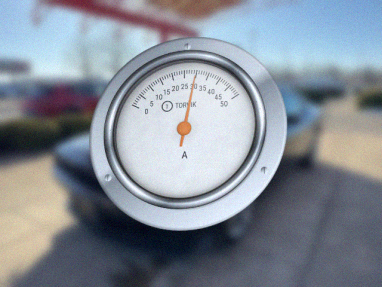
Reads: A 30
